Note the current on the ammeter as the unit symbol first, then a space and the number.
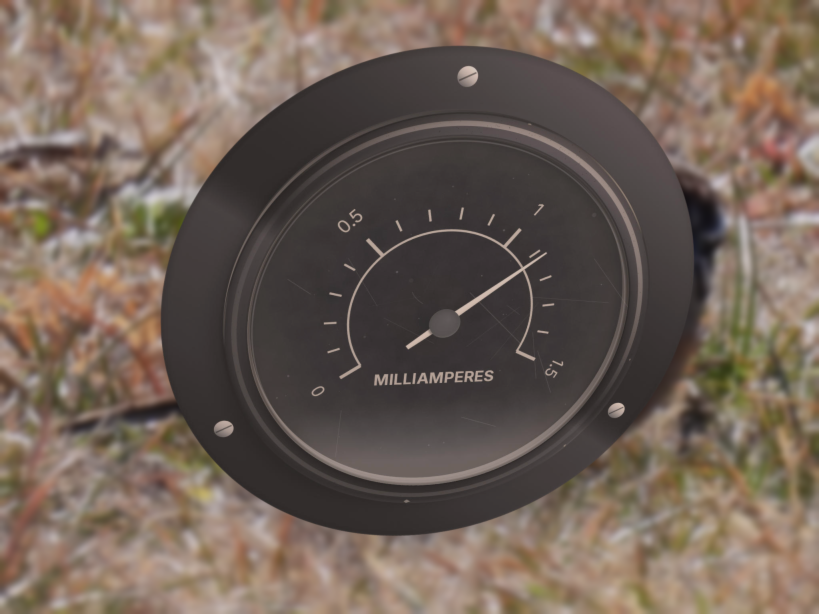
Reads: mA 1.1
